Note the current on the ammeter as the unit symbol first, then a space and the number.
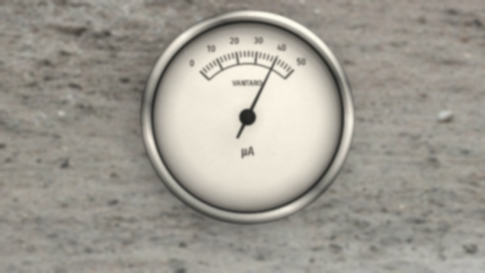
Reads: µA 40
